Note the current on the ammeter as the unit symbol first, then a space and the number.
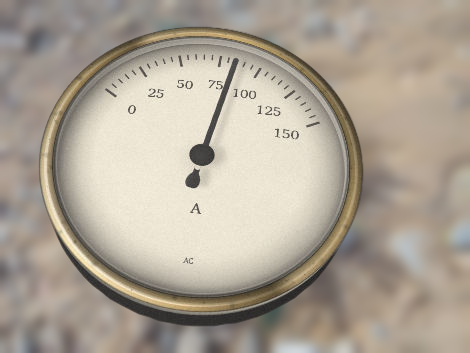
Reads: A 85
